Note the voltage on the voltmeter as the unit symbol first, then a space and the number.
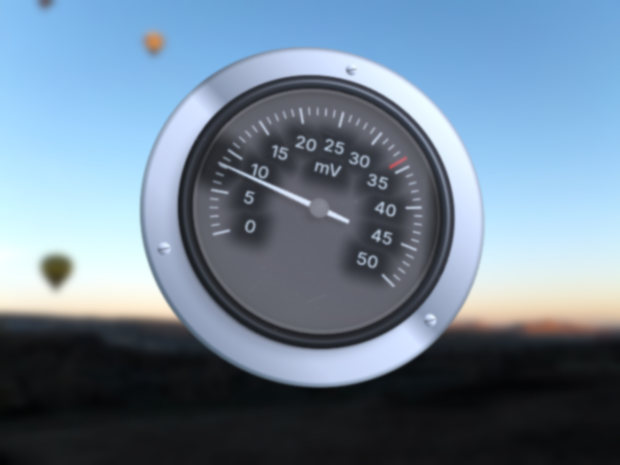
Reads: mV 8
